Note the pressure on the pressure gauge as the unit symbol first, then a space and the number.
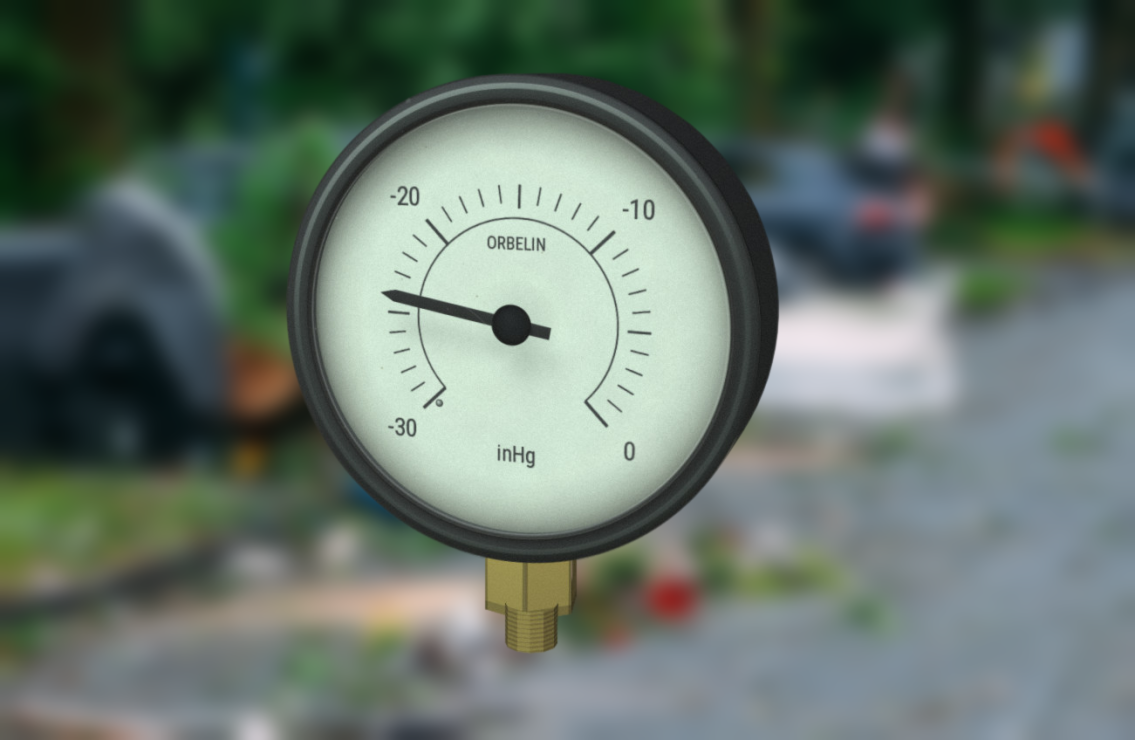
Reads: inHg -24
